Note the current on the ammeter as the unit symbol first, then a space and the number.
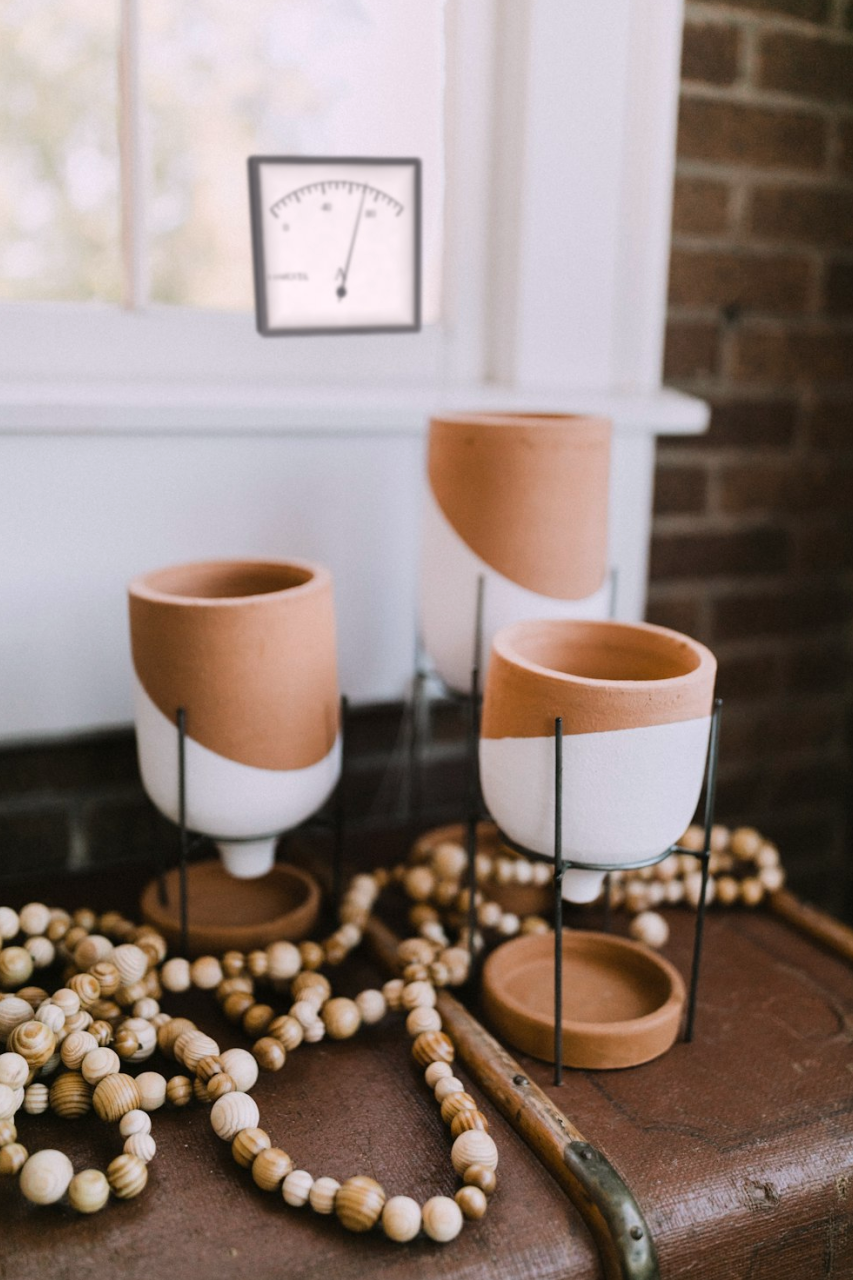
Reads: A 70
